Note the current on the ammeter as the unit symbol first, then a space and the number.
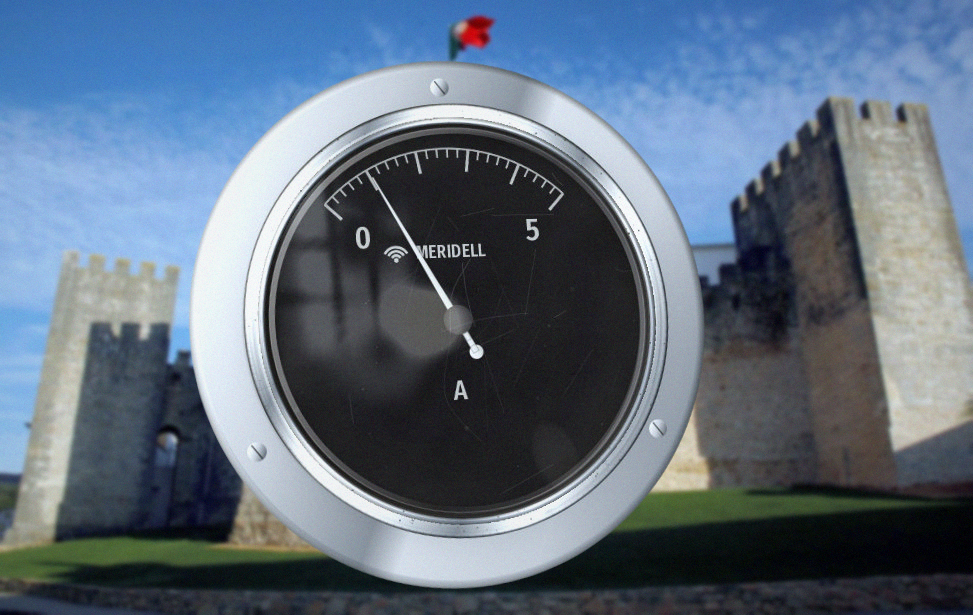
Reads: A 1
